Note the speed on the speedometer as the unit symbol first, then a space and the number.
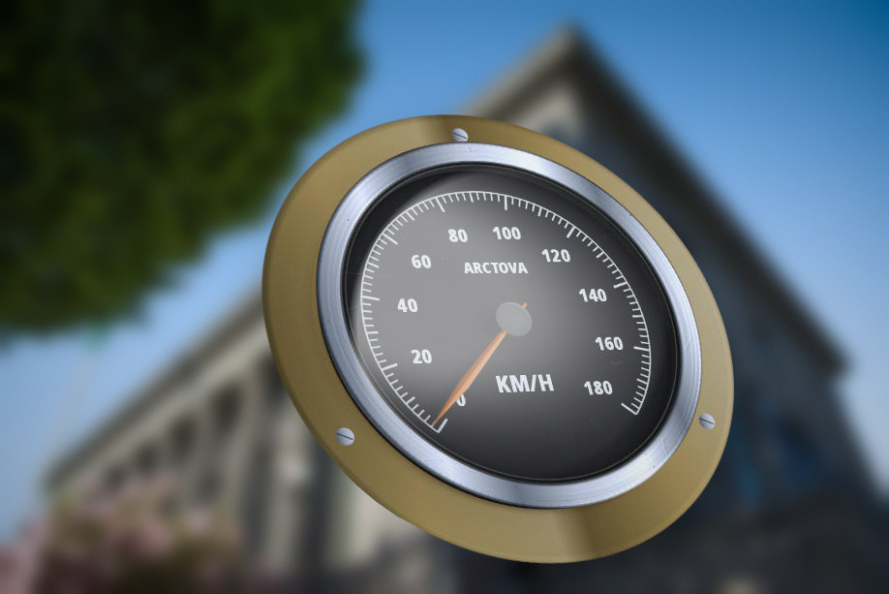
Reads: km/h 2
